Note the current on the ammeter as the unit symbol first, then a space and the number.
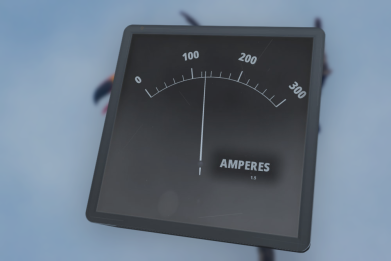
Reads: A 130
